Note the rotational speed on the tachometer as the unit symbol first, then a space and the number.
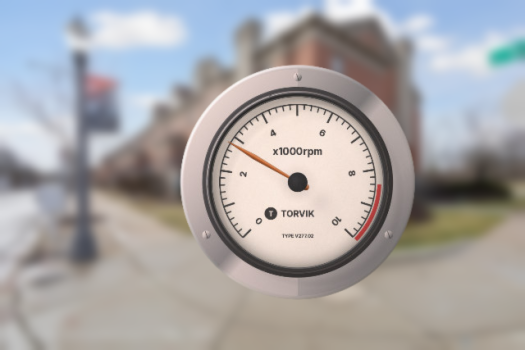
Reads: rpm 2800
